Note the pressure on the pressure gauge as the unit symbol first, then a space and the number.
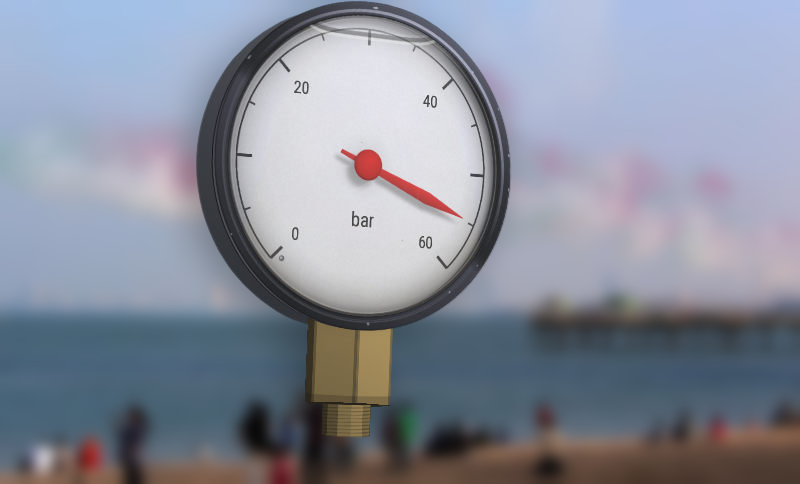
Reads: bar 55
